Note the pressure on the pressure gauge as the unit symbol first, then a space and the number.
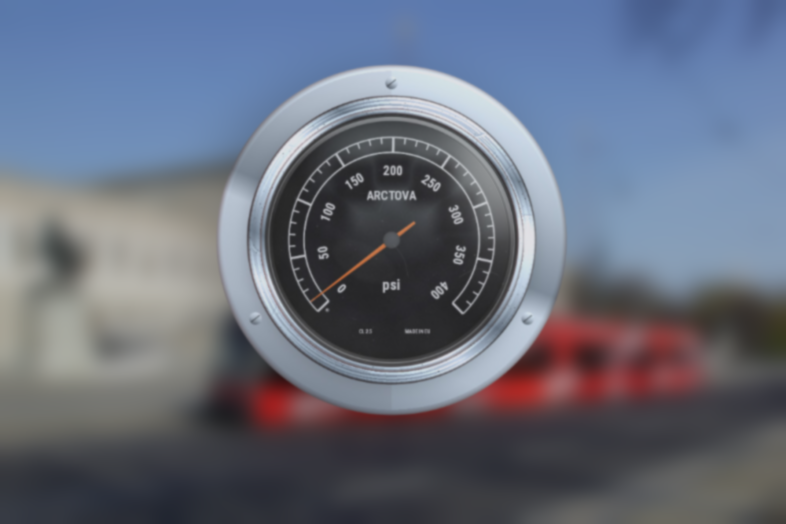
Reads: psi 10
